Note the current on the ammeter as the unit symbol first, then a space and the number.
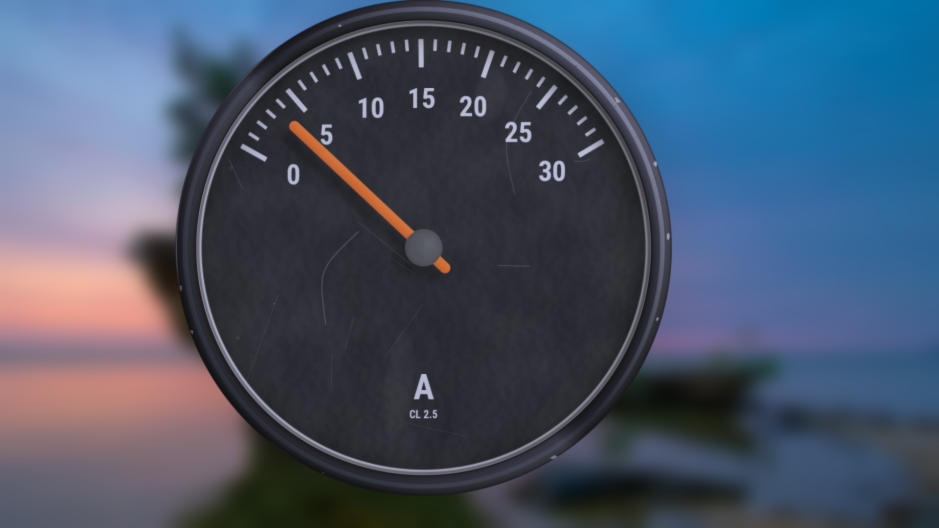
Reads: A 3.5
